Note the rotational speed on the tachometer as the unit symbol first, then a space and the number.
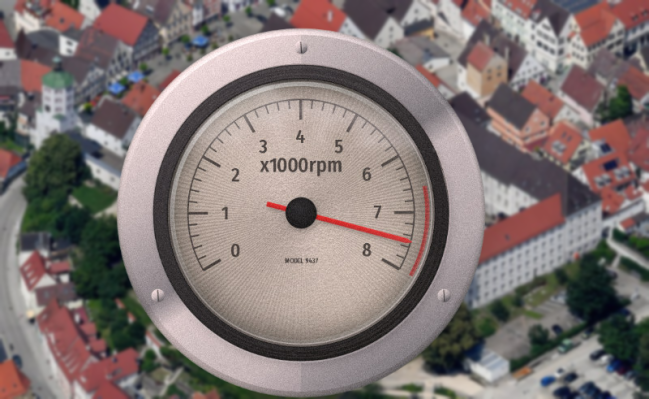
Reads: rpm 7500
